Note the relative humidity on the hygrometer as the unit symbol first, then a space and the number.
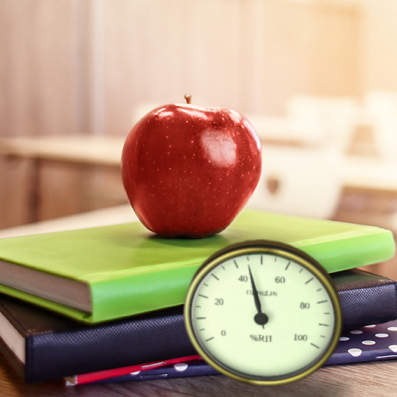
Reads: % 45
